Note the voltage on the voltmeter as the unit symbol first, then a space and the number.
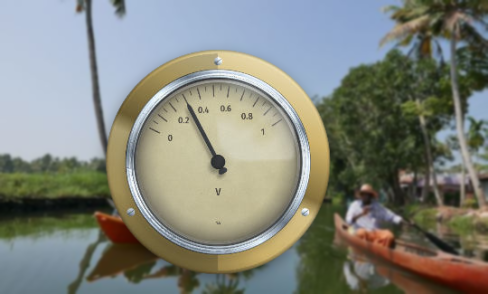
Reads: V 0.3
